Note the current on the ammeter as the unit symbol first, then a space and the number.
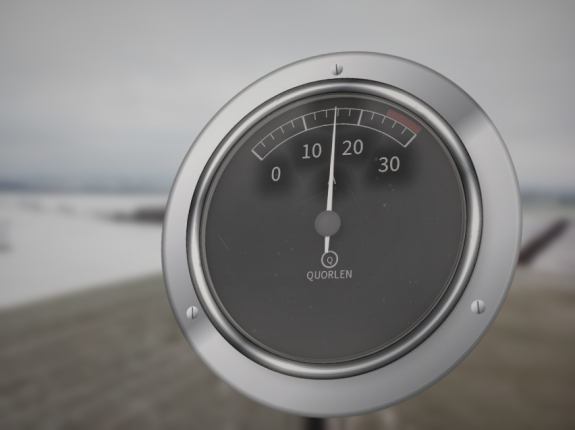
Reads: A 16
